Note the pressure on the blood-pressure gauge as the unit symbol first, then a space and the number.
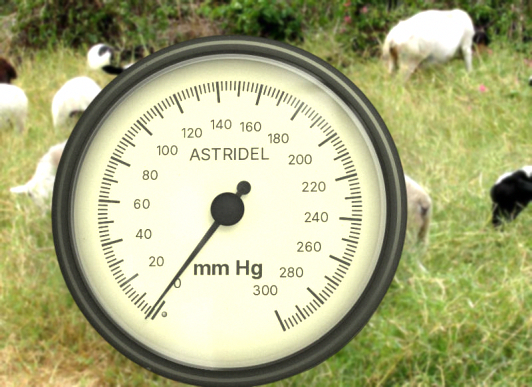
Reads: mmHg 2
